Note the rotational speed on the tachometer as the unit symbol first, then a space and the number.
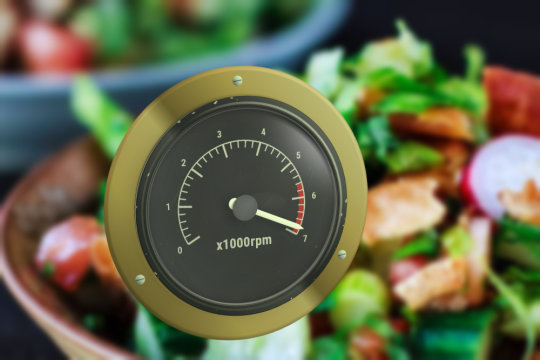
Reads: rpm 6800
